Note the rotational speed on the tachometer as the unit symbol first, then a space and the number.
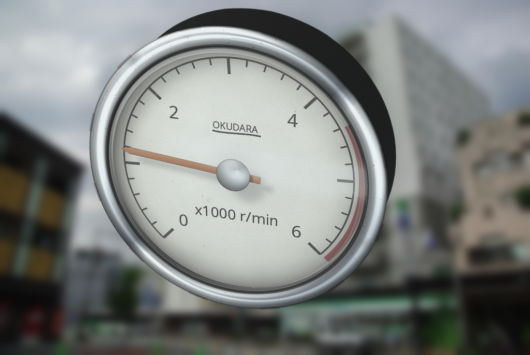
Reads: rpm 1200
